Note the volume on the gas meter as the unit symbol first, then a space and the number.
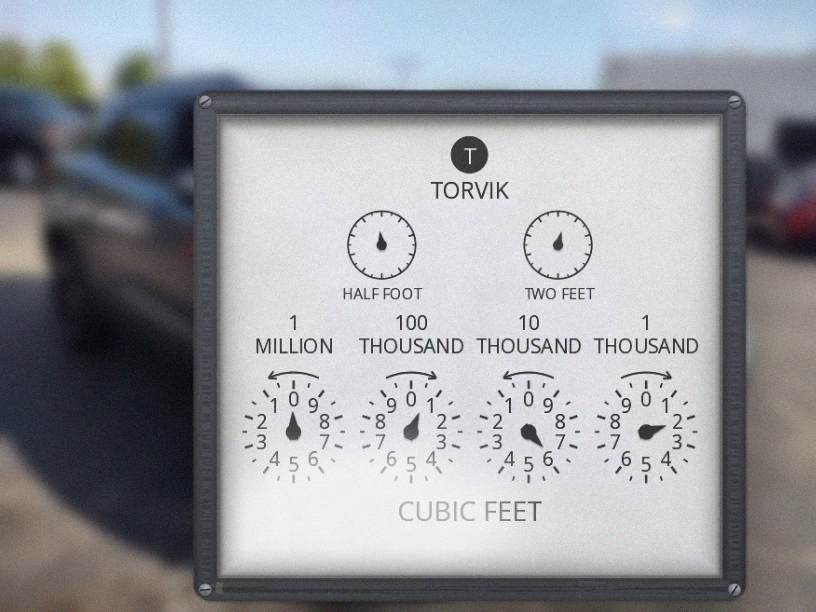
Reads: ft³ 6200
